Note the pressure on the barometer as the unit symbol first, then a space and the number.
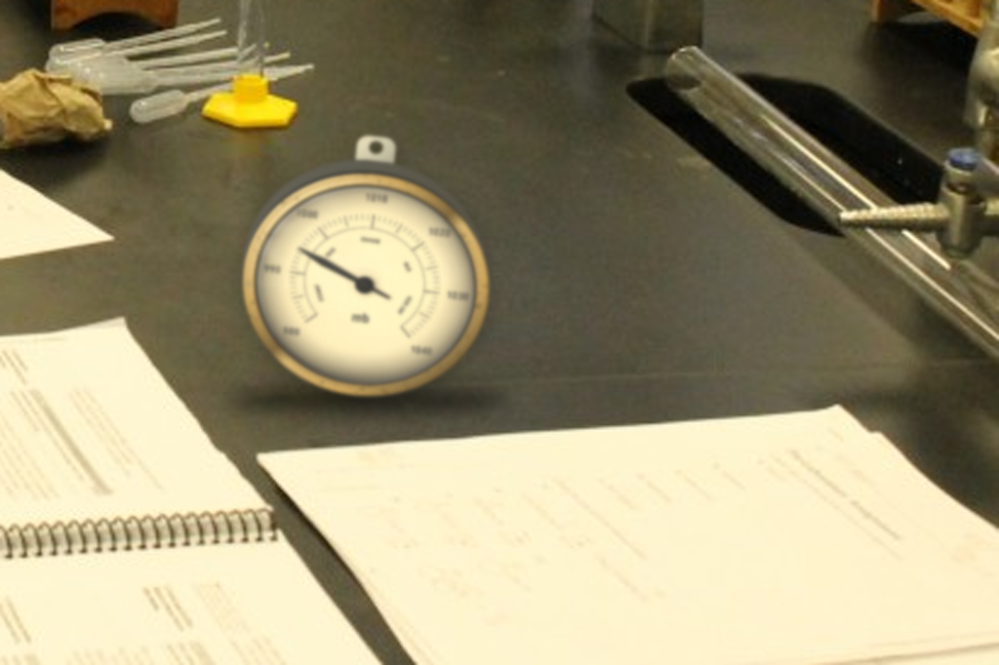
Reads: mbar 995
